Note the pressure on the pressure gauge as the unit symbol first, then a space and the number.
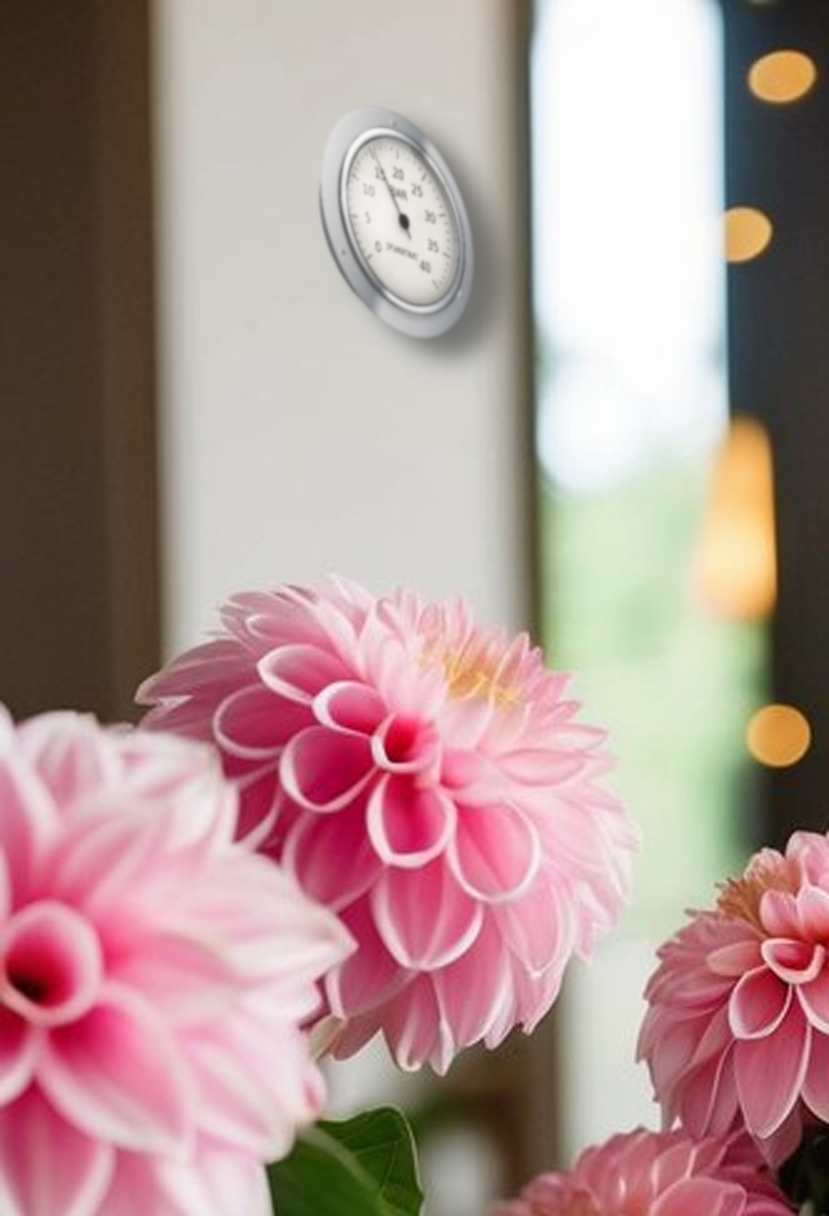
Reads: bar 15
